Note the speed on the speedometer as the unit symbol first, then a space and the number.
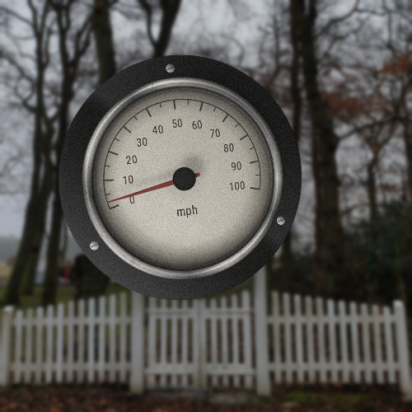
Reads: mph 2.5
